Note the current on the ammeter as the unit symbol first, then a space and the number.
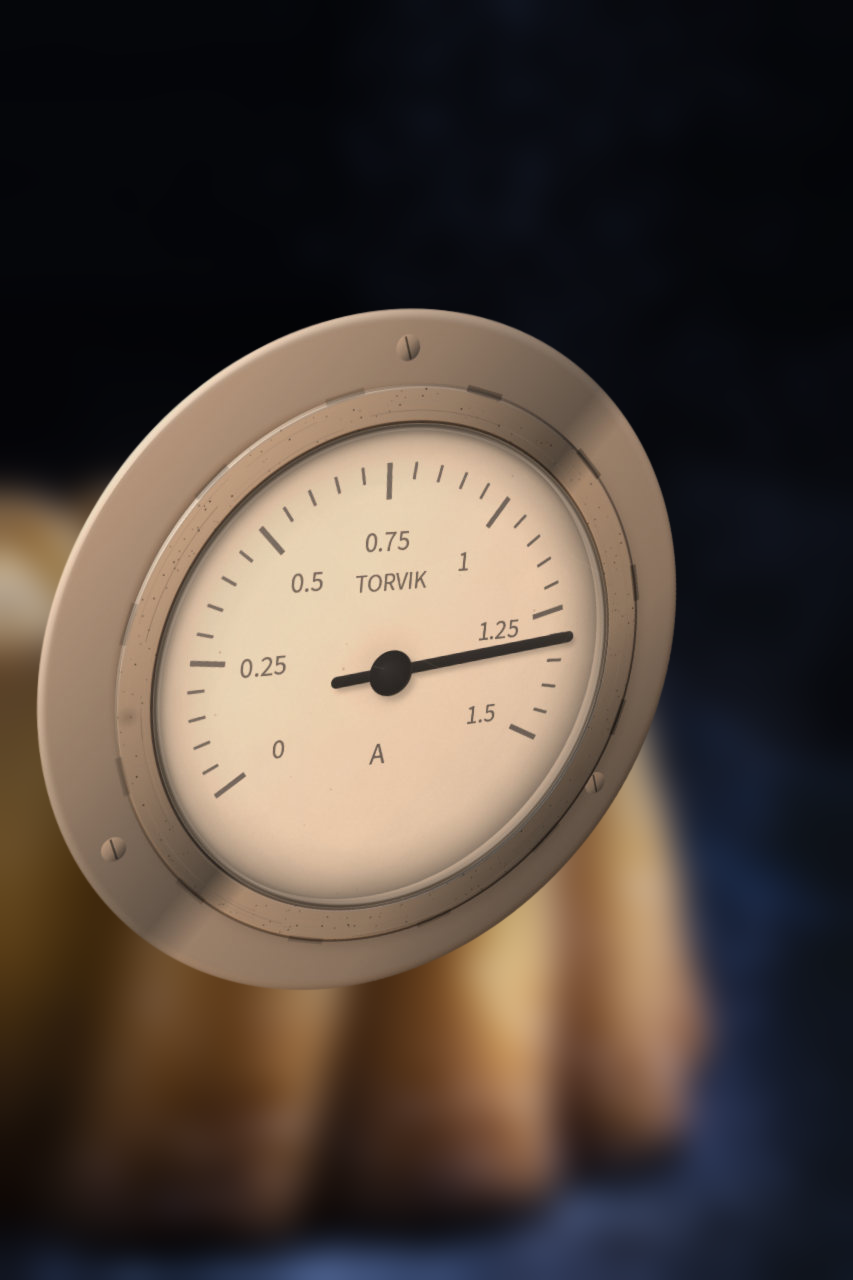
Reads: A 1.3
